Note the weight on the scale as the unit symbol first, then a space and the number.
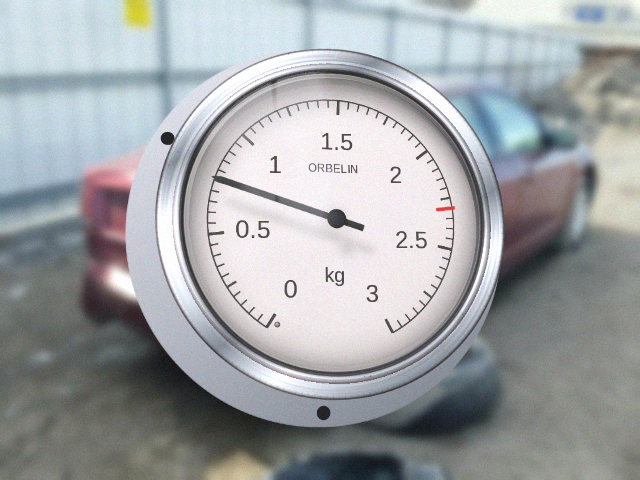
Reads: kg 0.75
